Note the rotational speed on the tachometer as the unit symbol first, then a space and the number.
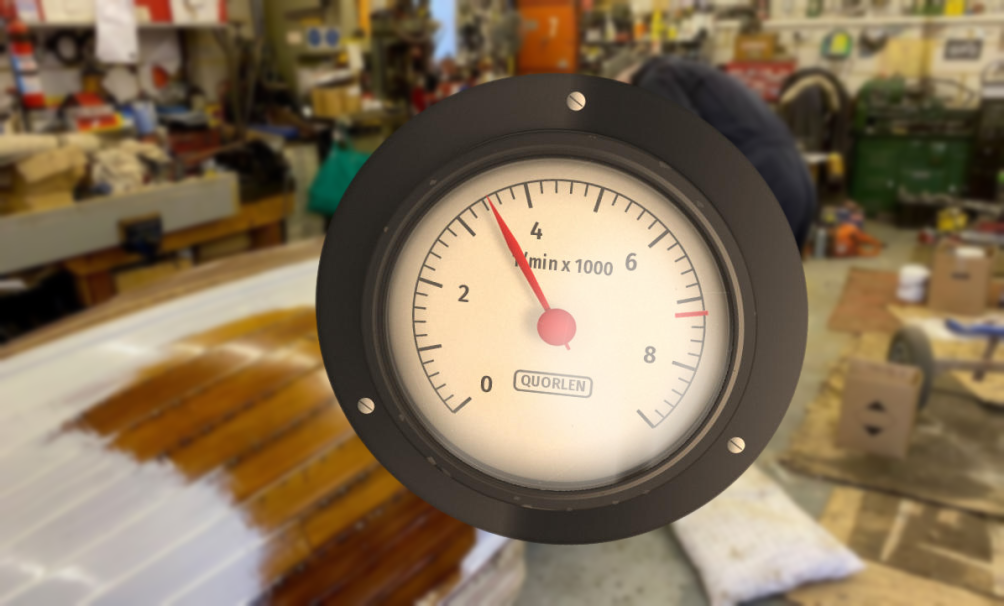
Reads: rpm 3500
